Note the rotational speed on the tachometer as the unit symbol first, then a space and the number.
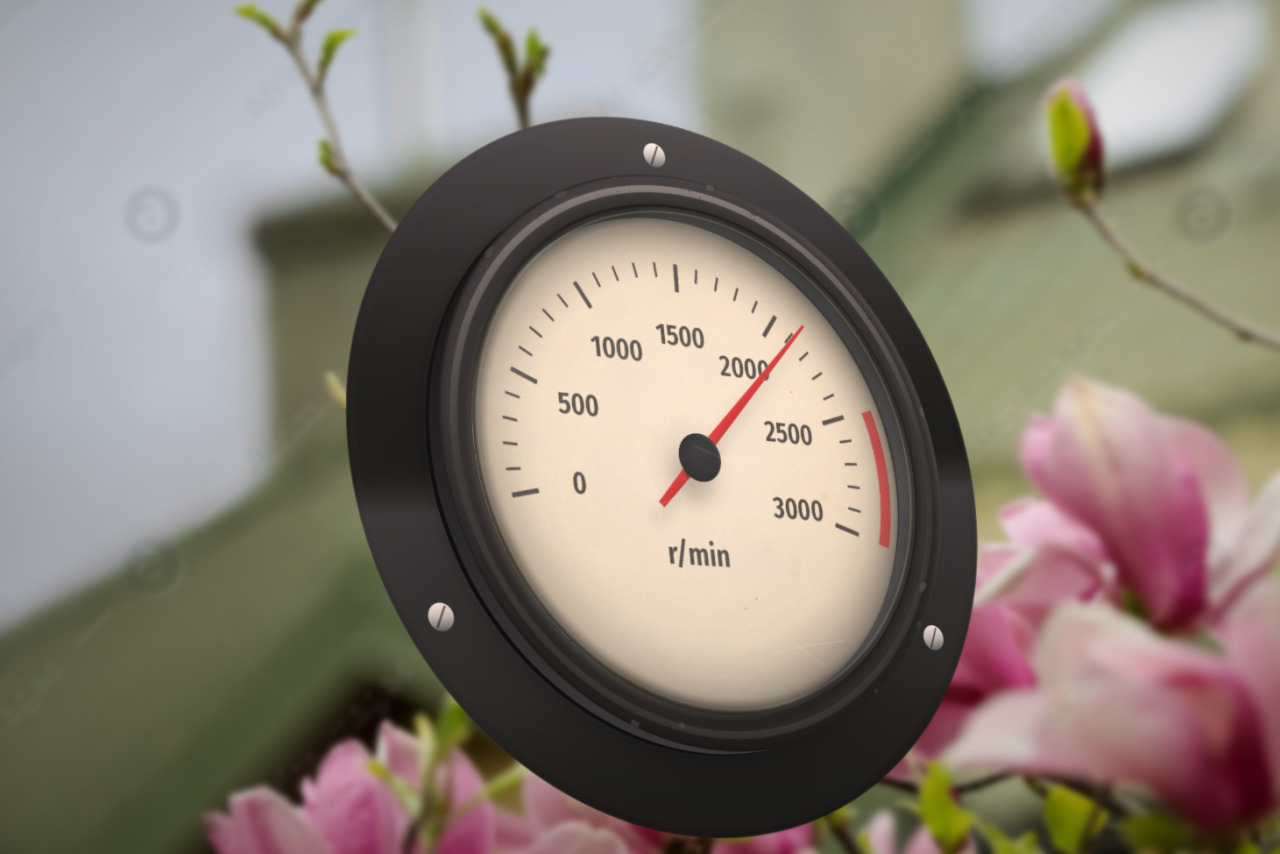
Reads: rpm 2100
